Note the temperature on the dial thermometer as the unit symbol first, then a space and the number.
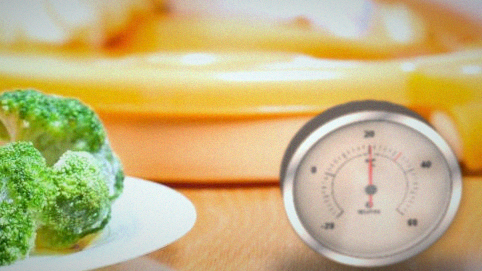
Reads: °C 20
